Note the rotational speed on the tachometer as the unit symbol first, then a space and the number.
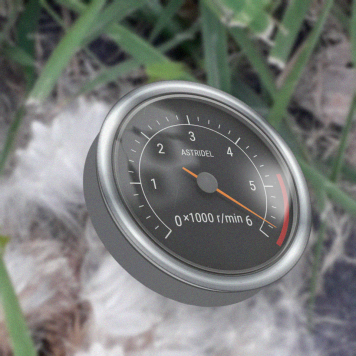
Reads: rpm 5800
